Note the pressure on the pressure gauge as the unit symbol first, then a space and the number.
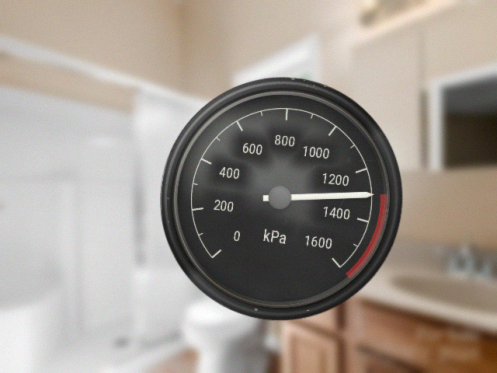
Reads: kPa 1300
